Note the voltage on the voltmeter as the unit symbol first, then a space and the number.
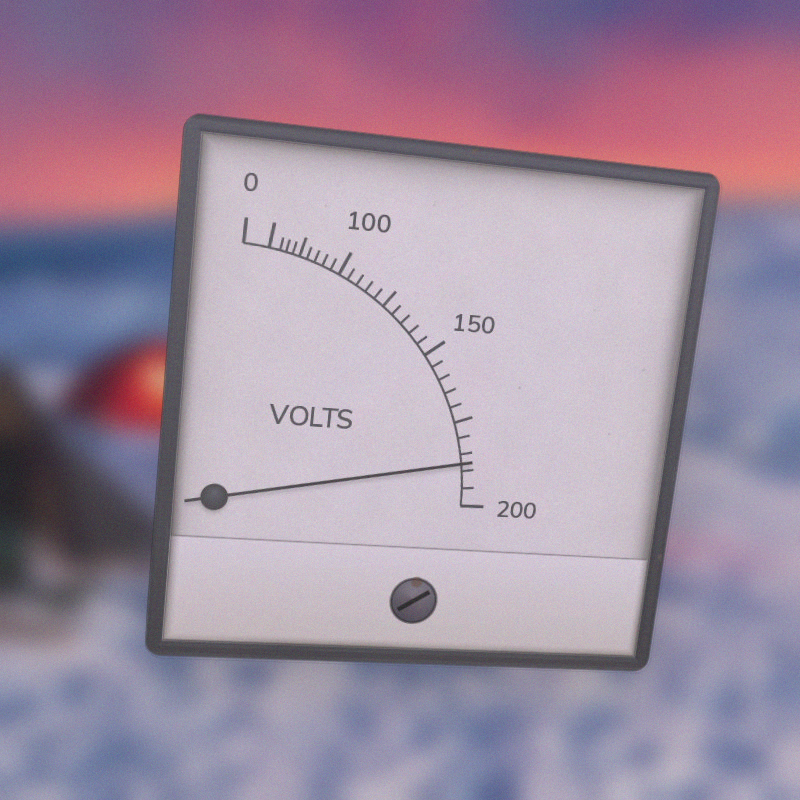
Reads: V 187.5
